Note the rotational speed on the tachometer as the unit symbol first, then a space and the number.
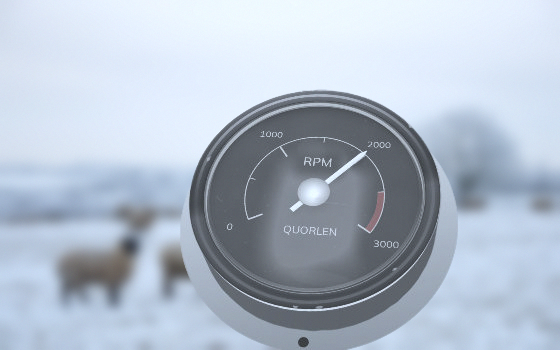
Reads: rpm 2000
